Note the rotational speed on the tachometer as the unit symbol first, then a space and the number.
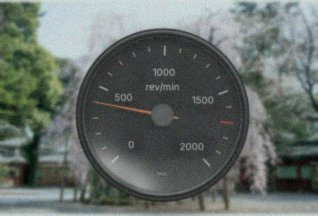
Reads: rpm 400
